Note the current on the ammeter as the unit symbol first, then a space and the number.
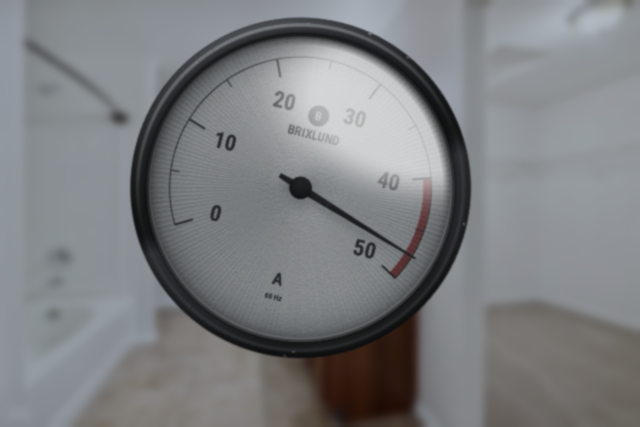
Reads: A 47.5
